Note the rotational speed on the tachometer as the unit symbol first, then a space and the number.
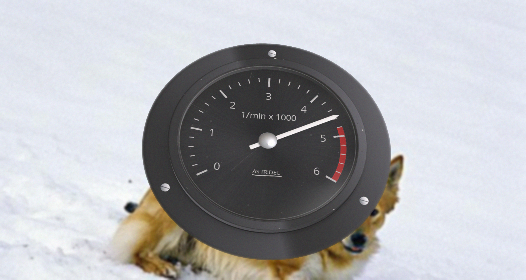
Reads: rpm 4600
